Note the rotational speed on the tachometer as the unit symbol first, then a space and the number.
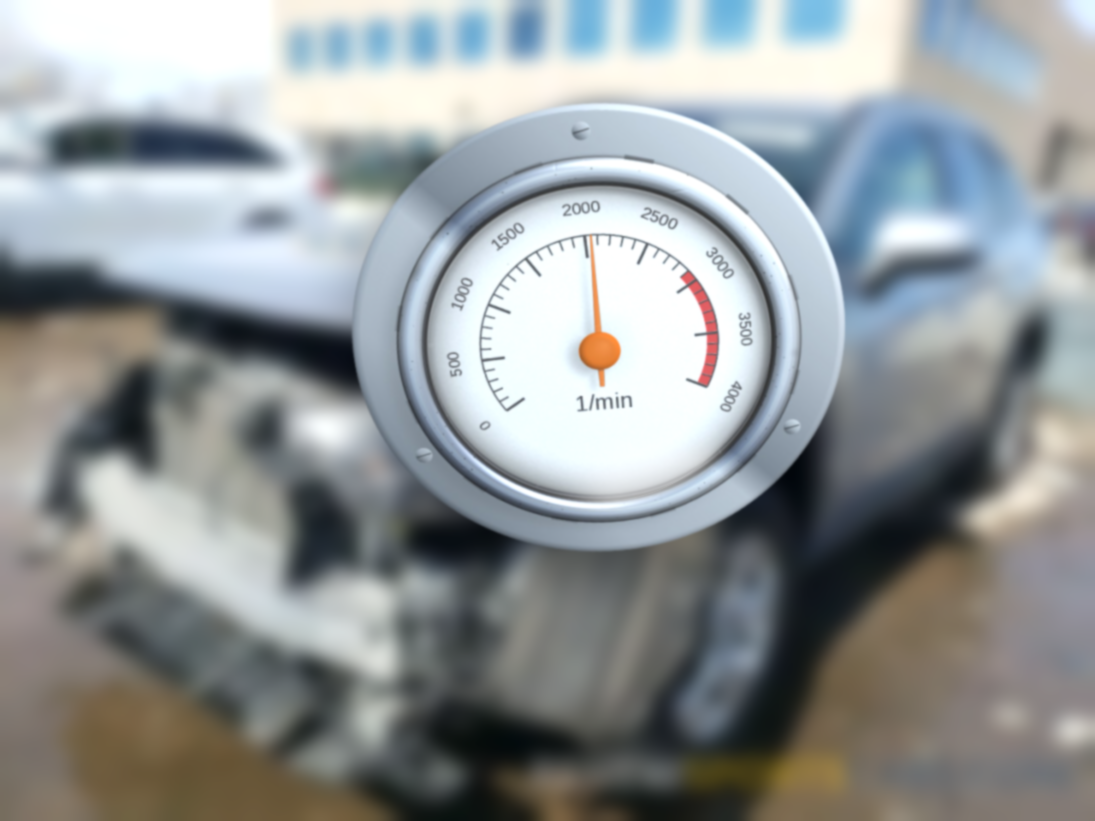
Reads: rpm 2050
